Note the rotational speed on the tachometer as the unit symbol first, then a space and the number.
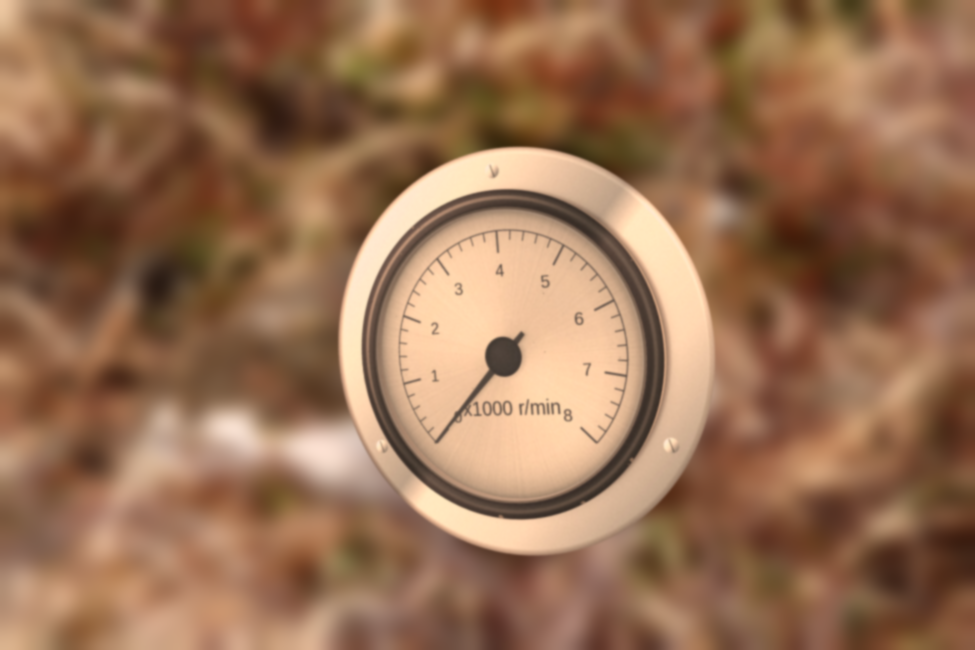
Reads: rpm 0
